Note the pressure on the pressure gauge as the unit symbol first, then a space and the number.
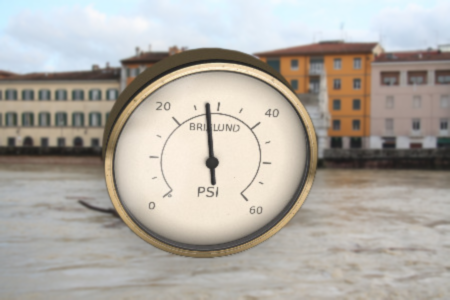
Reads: psi 27.5
